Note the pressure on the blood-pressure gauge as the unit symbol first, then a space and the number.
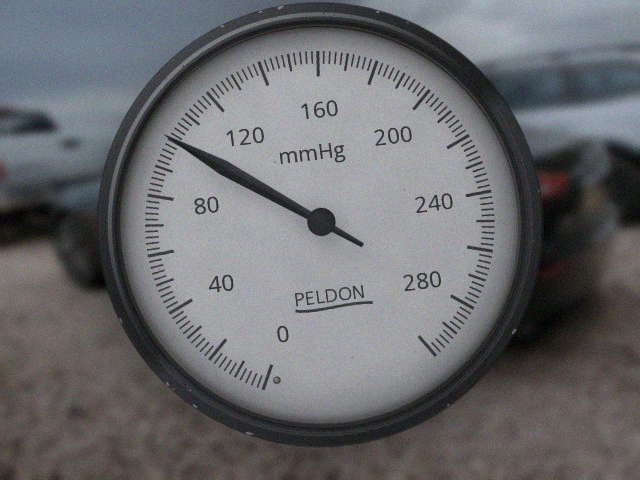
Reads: mmHg 100
